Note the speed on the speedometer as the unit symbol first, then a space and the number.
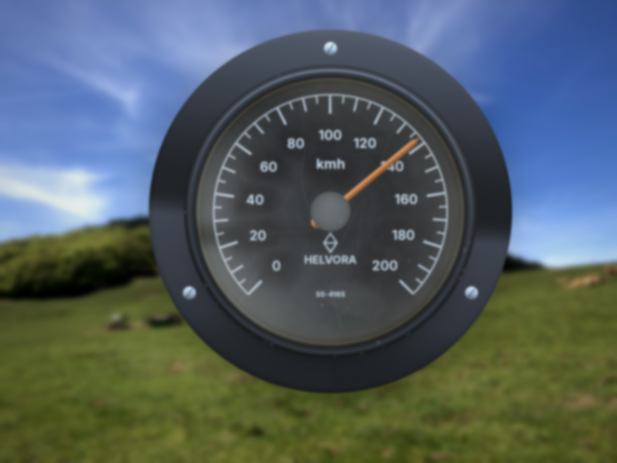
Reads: km/h 137.5
